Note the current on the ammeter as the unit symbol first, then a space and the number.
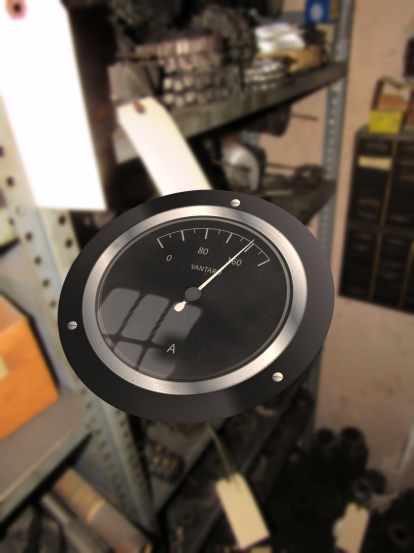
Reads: A 160
